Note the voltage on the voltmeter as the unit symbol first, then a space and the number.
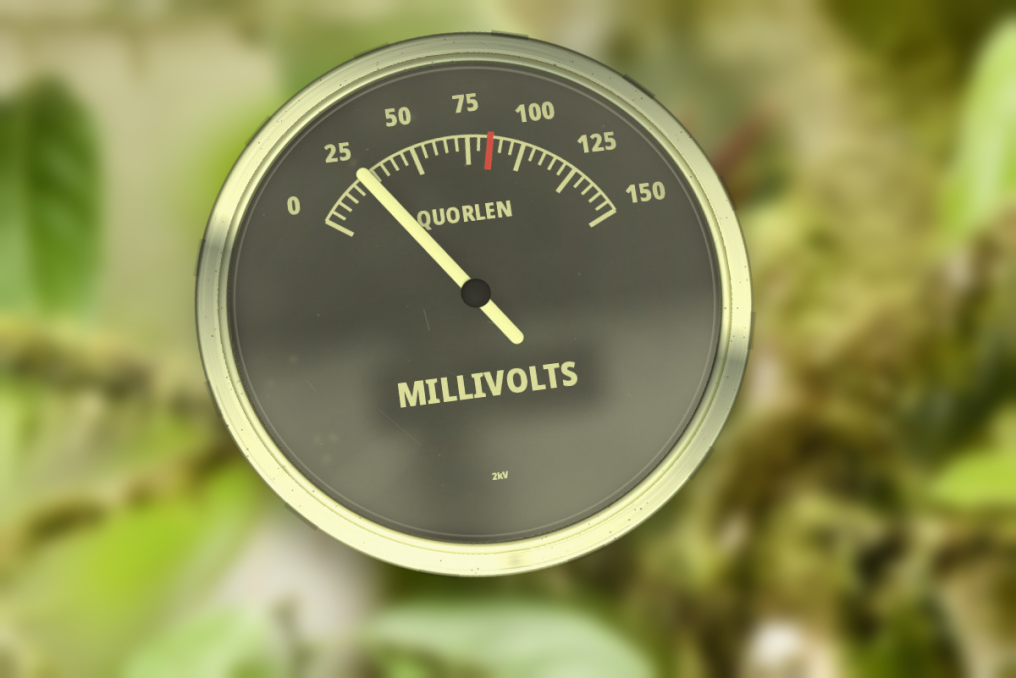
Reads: mV 25
